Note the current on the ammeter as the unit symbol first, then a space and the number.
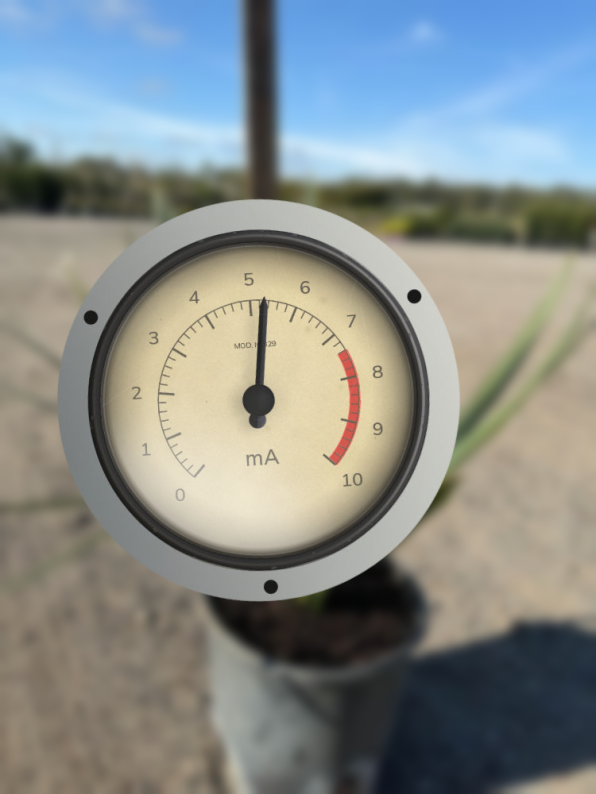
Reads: mA 5.3
